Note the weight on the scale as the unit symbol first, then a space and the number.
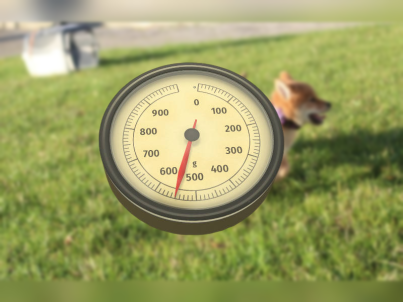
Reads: g 550
